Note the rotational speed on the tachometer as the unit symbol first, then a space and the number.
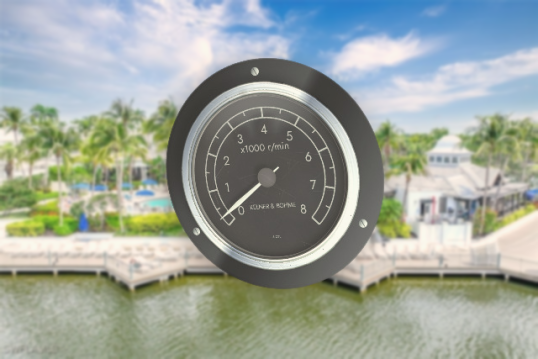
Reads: rpm 250
